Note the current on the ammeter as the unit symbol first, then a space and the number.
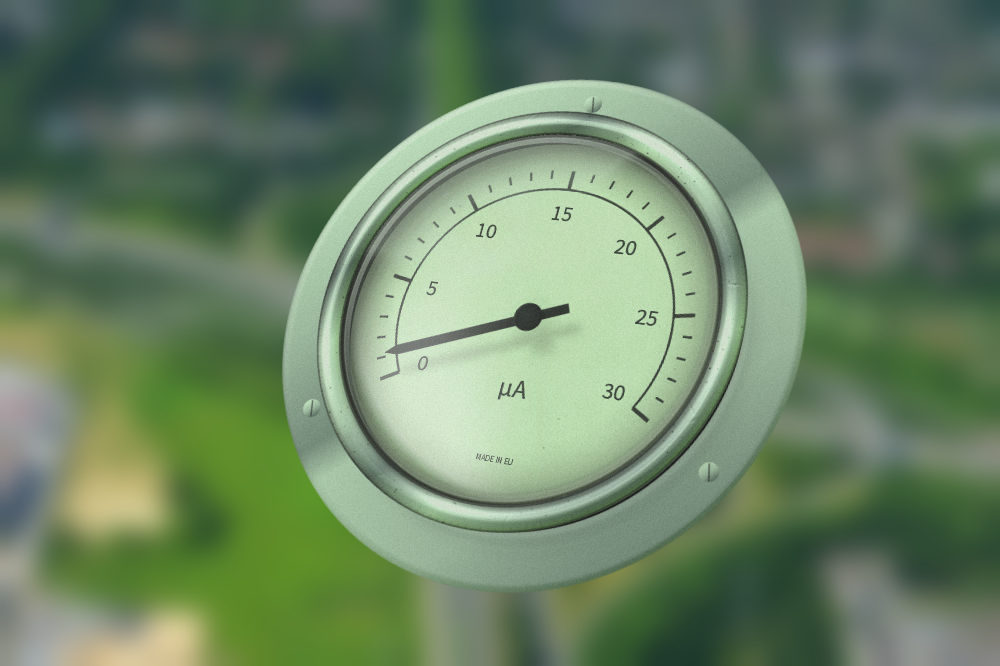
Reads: µA 1
